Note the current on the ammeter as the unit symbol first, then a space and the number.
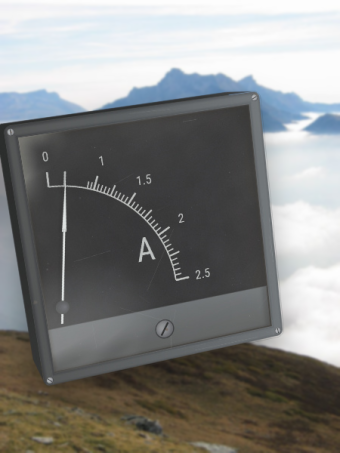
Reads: A 0.5
